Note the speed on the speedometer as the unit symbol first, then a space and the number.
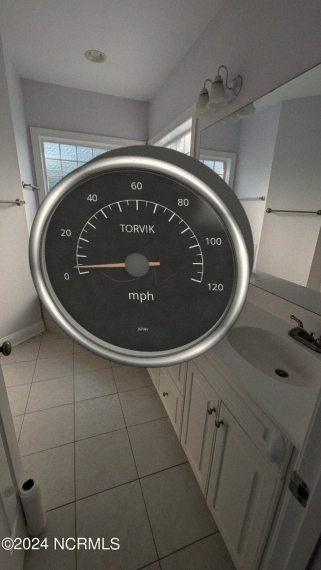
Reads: mph 5
